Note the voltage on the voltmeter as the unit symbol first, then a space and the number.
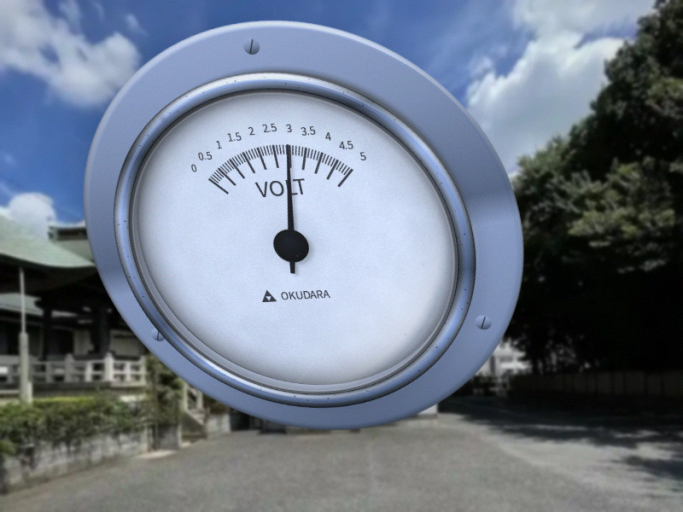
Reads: V 3
